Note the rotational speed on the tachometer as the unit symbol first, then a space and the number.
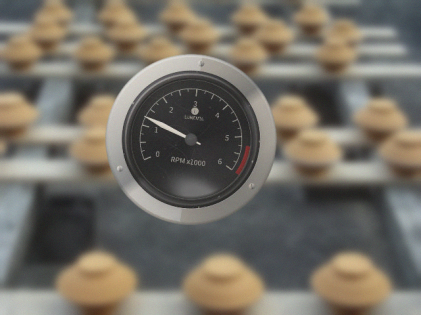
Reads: rpm 1250
